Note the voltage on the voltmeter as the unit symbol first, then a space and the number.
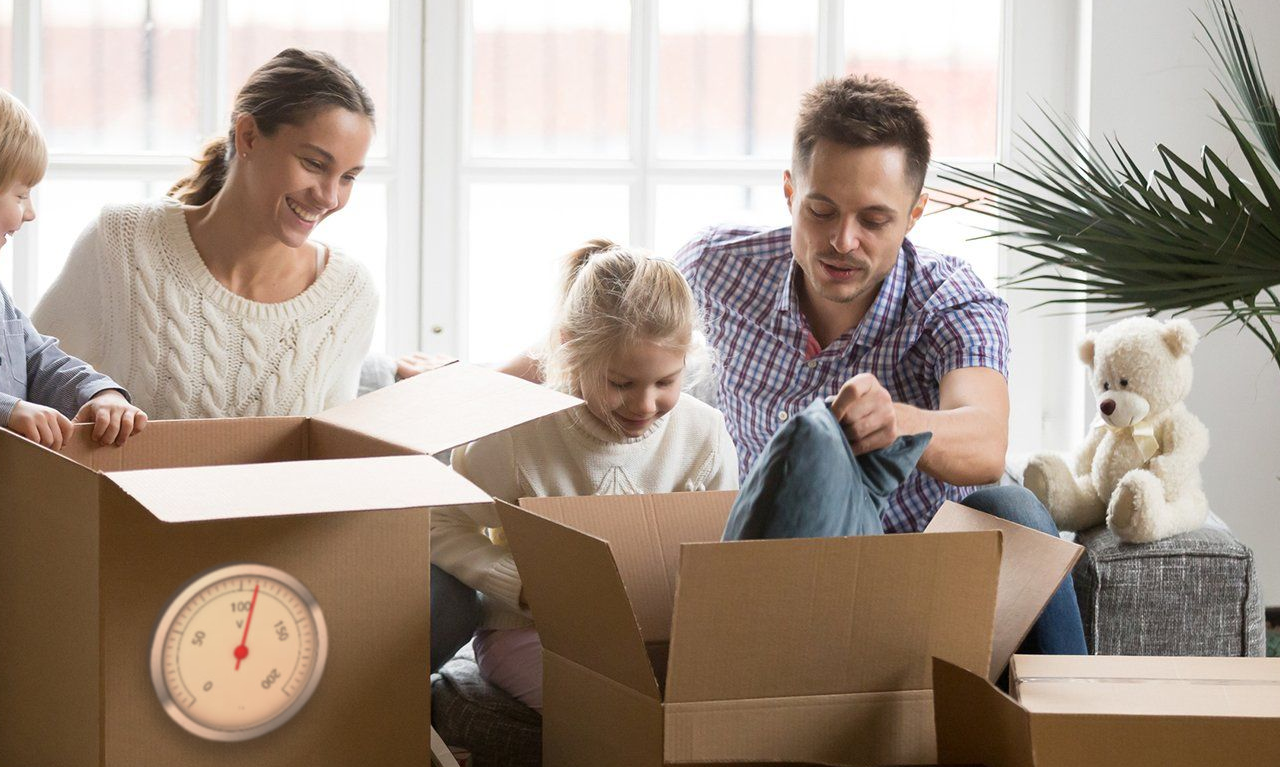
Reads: V 110
